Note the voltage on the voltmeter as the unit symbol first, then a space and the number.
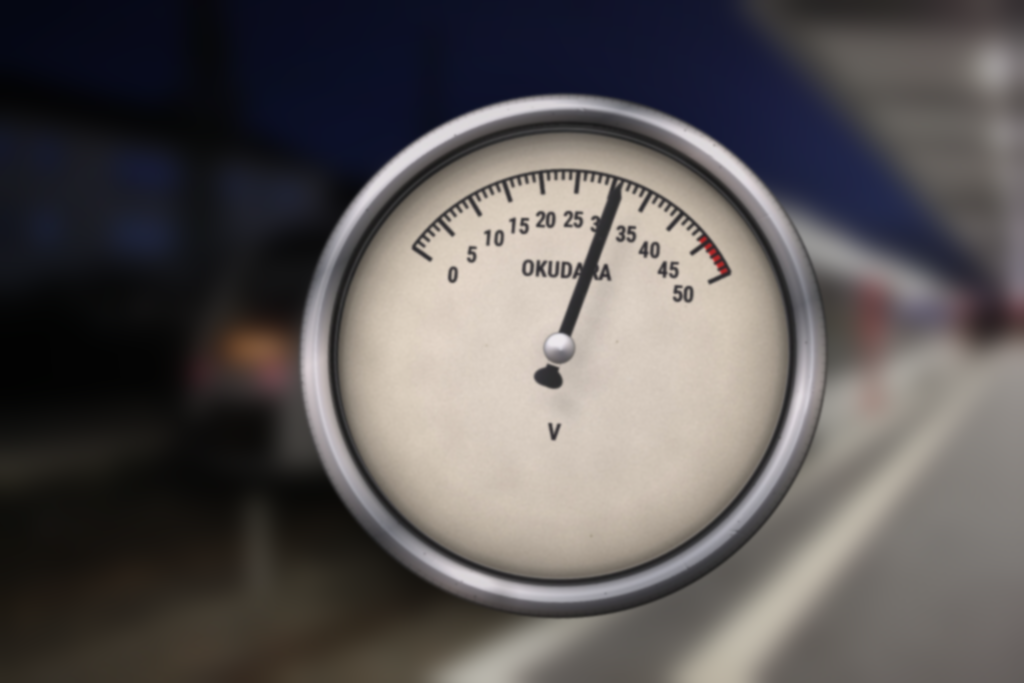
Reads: V 31
